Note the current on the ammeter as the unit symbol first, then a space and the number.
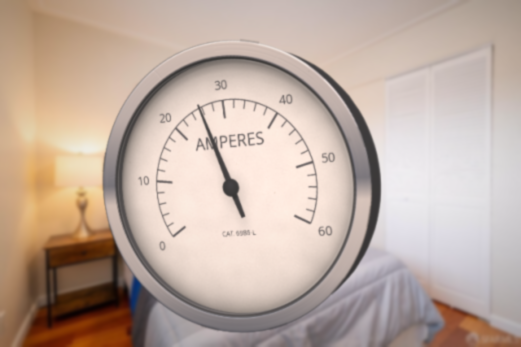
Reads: A 26
